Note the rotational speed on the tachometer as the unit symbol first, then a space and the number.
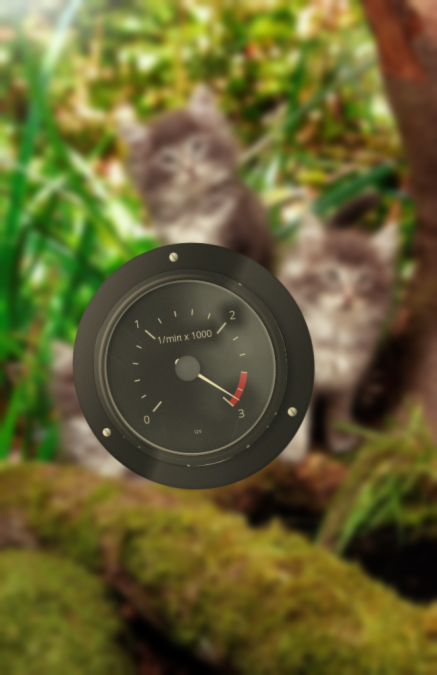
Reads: rpm 2900
